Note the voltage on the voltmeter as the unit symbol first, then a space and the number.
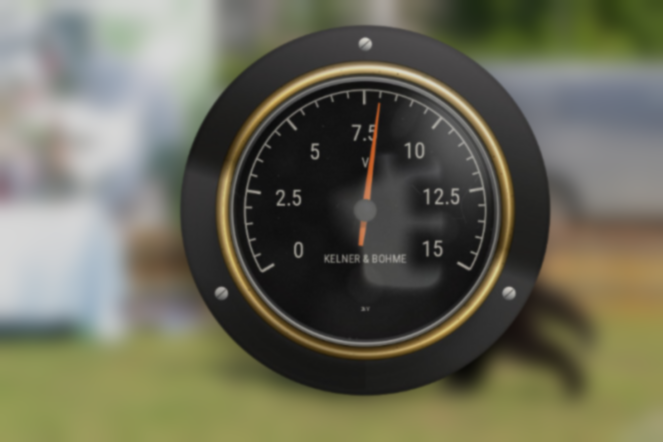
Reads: V 8
